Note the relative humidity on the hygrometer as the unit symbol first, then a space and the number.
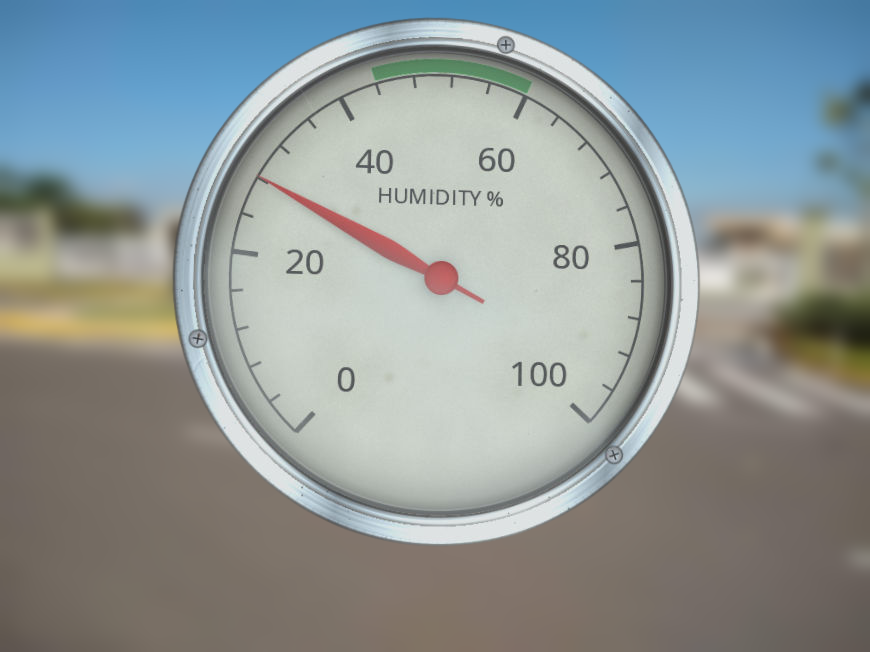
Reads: % 28
